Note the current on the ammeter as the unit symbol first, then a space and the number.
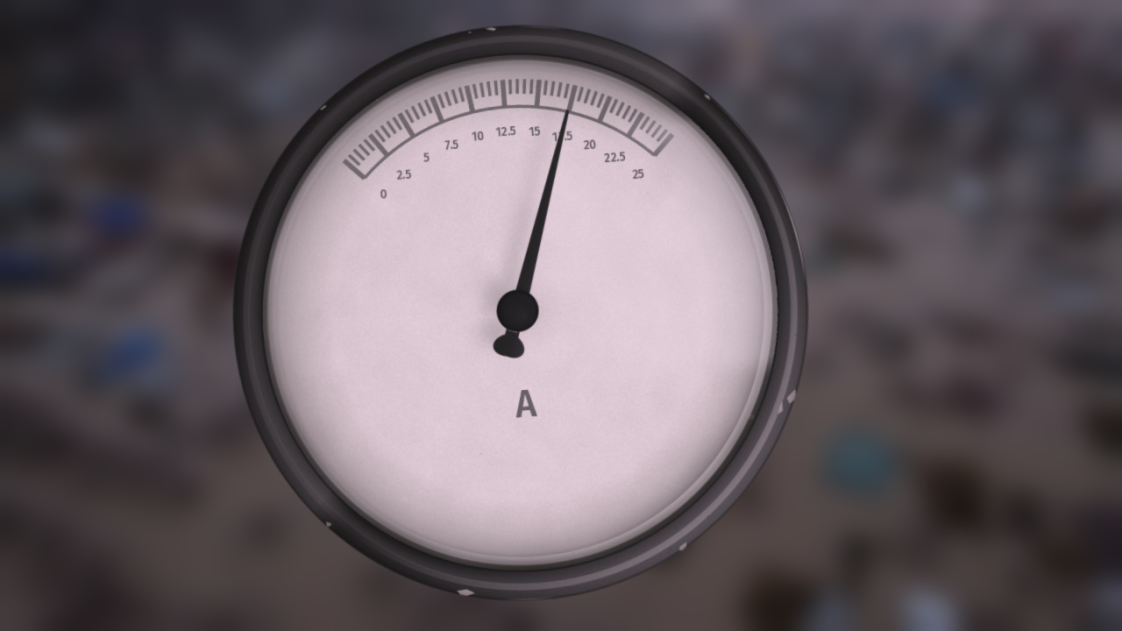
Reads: A 17.5
